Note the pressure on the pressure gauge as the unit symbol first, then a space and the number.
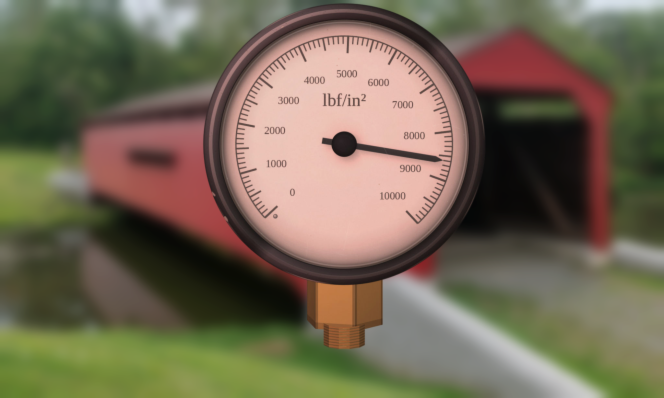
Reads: psi 8600
